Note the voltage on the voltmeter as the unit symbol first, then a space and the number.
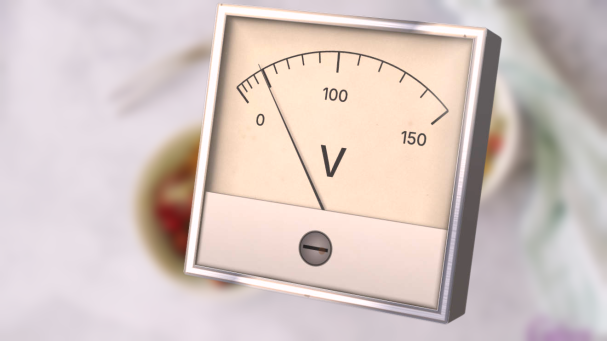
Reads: V 50
